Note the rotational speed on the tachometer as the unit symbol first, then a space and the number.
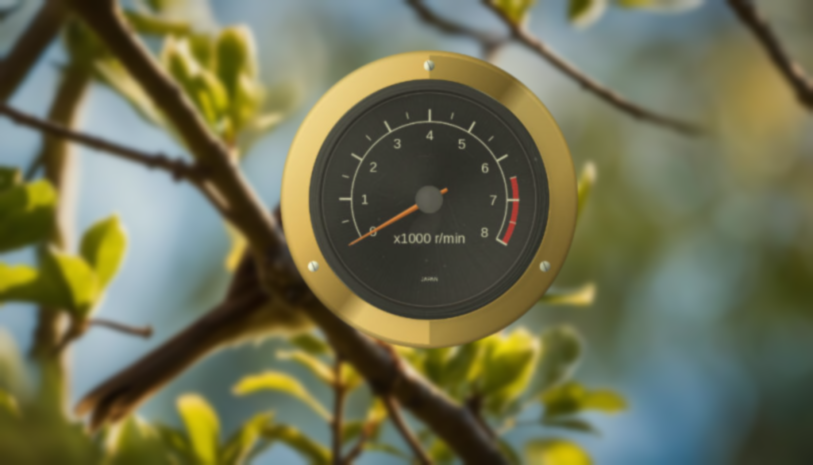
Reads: rpm 0
